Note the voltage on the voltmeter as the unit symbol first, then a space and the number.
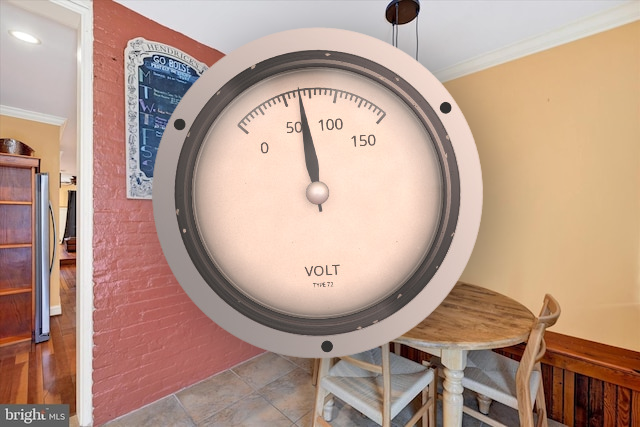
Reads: V 65
